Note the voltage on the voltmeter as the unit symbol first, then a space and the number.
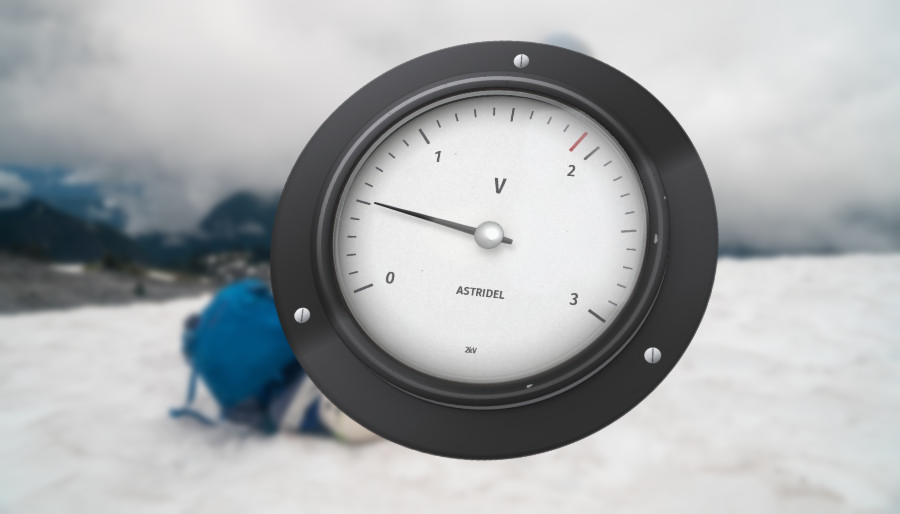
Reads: V 0.5
